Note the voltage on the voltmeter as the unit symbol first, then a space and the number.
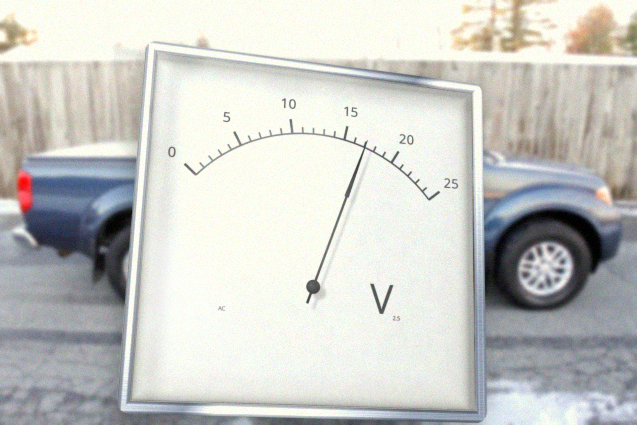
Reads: V 17
